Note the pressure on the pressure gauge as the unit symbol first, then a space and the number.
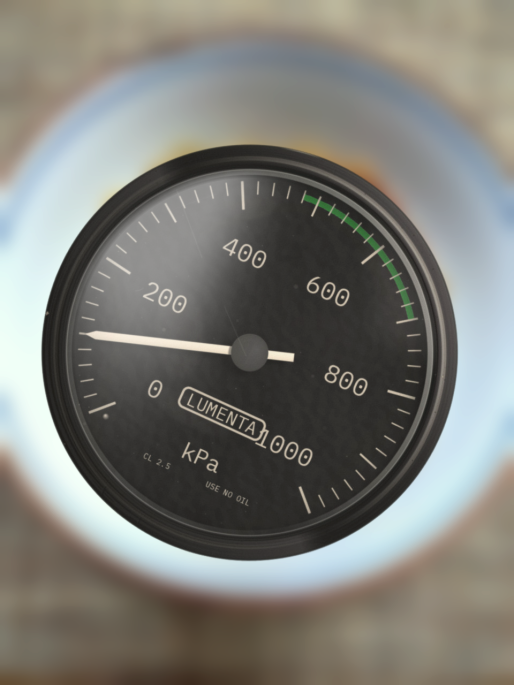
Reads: kPa 100
